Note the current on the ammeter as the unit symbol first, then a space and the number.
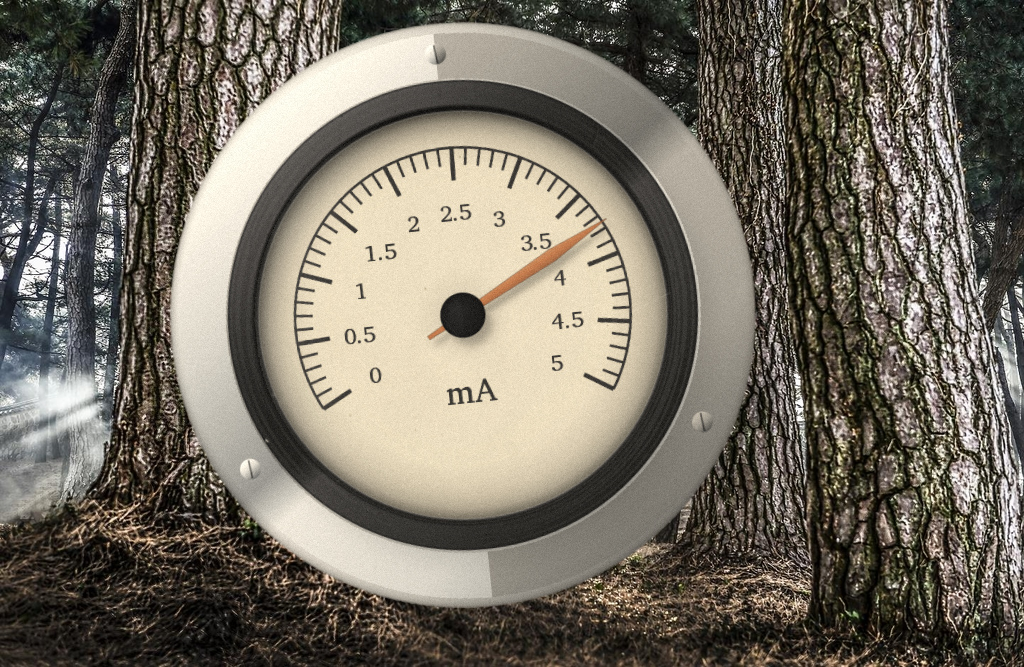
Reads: mA 3.75
